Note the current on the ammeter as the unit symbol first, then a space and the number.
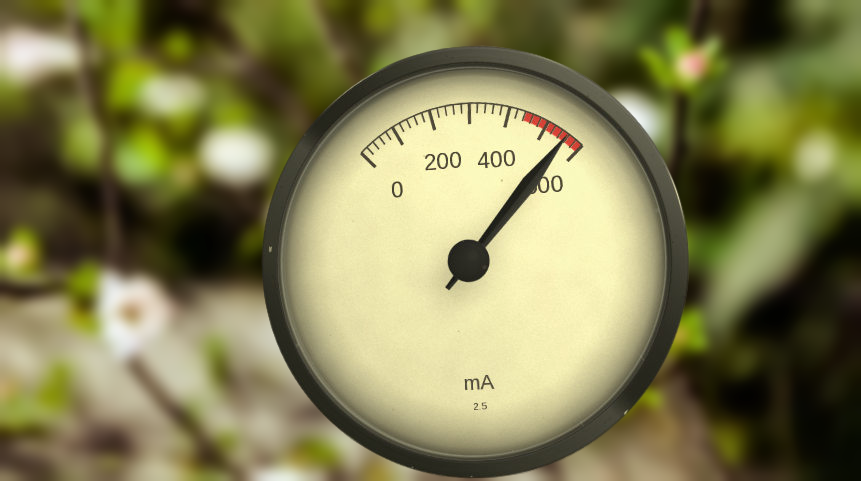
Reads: mA 560
